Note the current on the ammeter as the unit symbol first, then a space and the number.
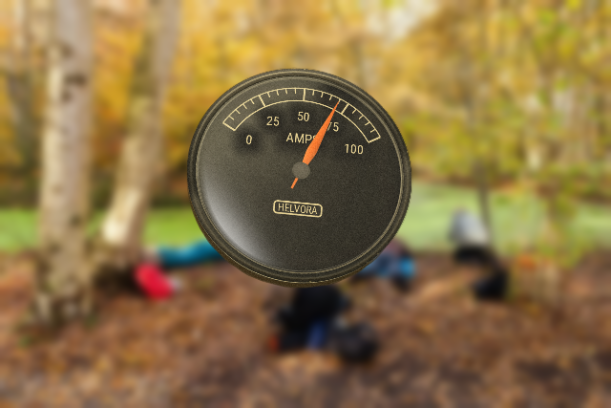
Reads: A 70
